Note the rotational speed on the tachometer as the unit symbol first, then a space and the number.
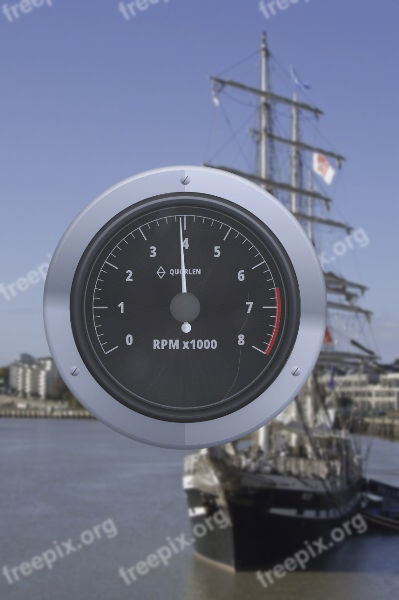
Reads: rpm 3900
